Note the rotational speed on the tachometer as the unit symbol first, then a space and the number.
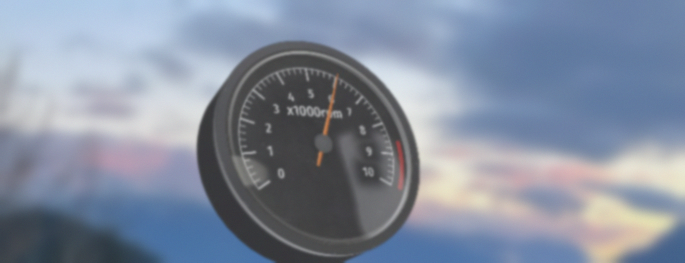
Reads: rpm 6000
